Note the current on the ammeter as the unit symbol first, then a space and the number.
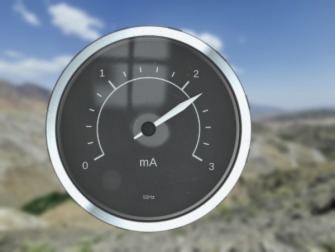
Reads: mA 2.2
